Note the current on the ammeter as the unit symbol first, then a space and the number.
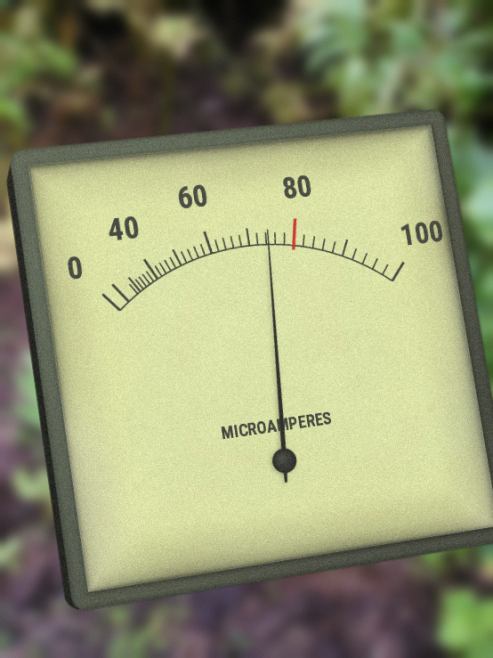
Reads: µA 74
